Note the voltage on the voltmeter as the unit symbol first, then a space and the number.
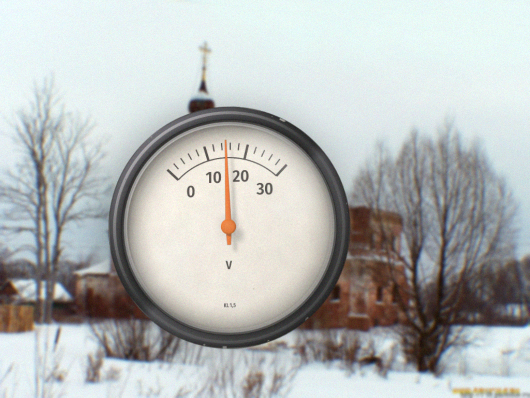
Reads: V 15
